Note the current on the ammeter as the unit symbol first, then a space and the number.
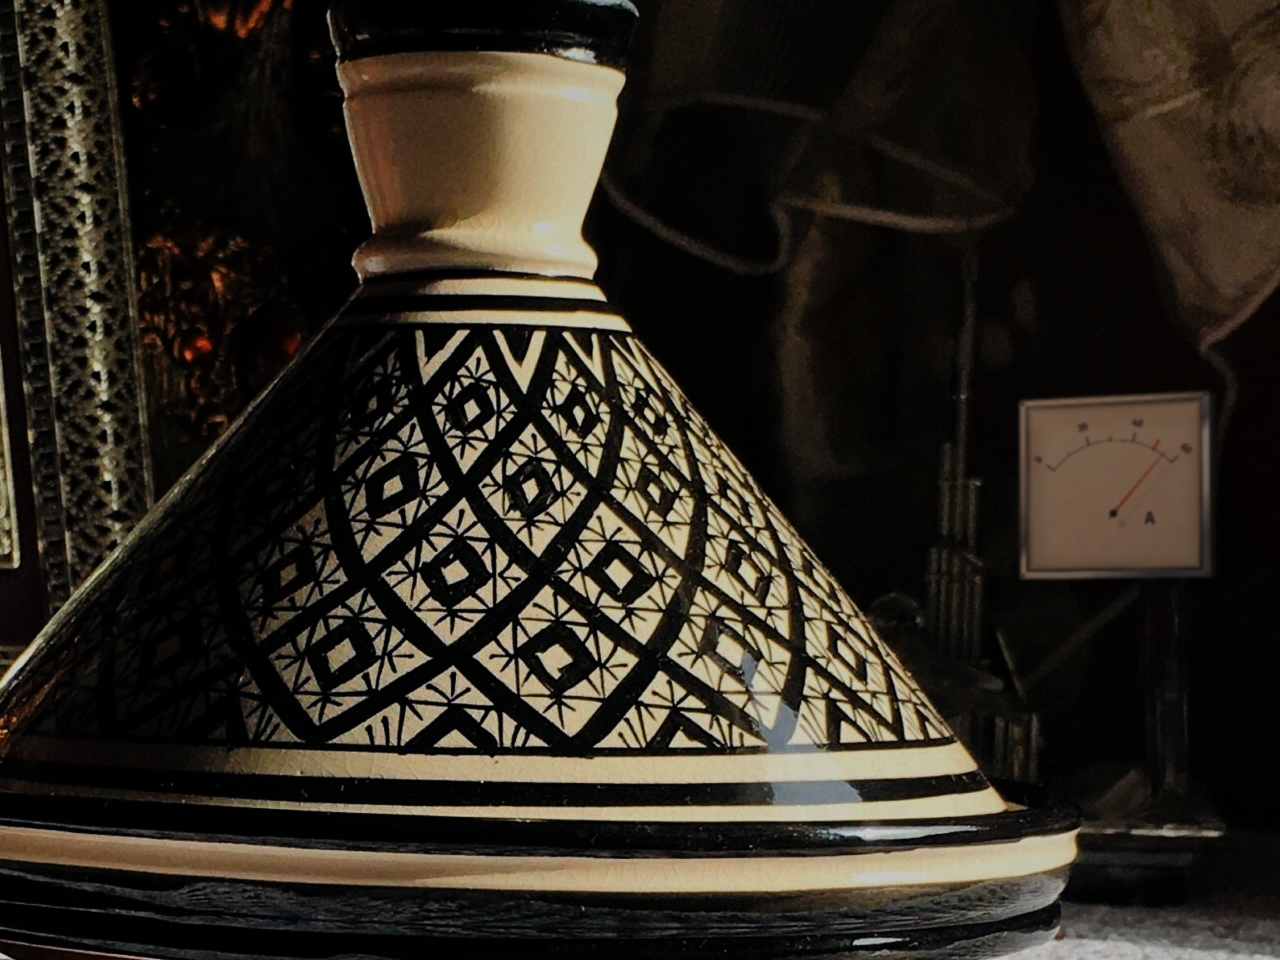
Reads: A 55
